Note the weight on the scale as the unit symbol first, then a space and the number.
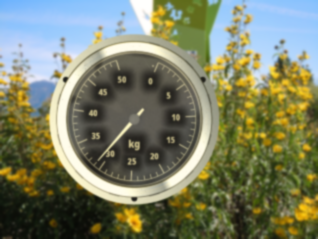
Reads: kg 31
